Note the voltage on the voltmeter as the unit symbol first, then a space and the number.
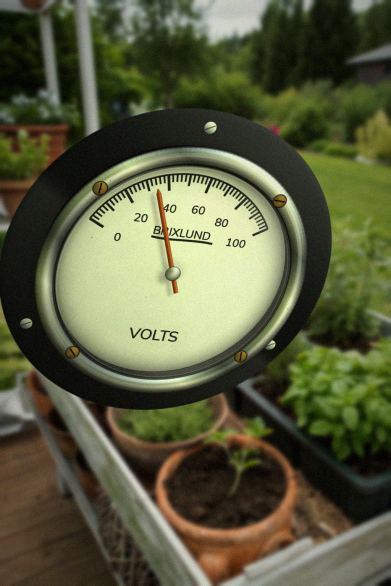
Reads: V 34
